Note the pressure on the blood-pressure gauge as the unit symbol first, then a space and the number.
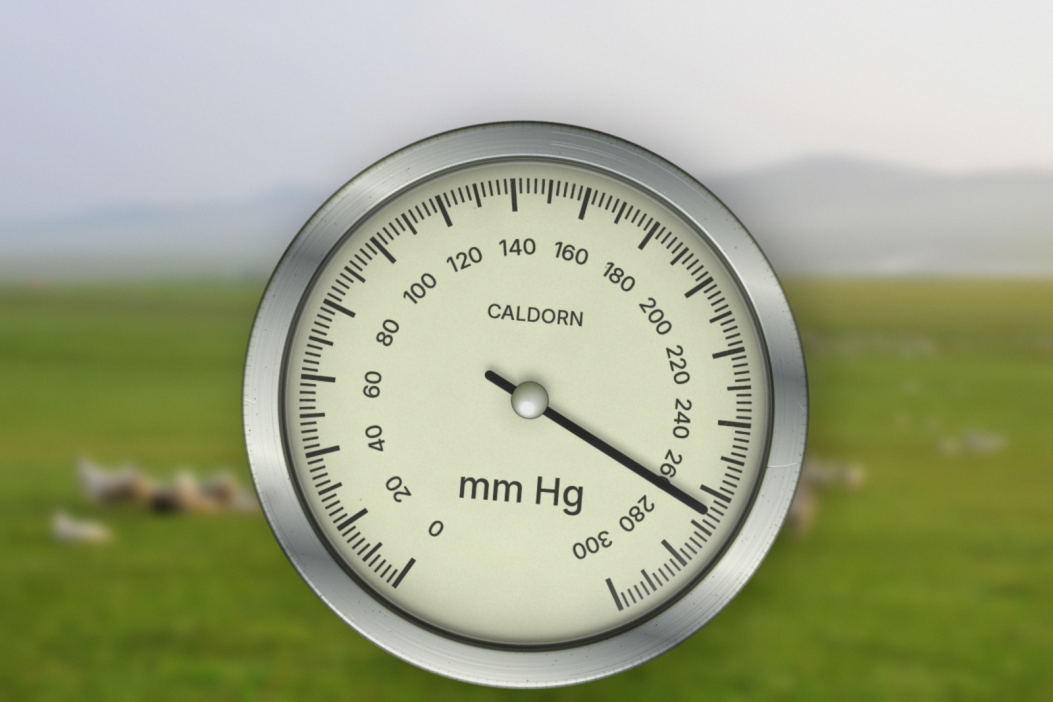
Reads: mmHg 266
